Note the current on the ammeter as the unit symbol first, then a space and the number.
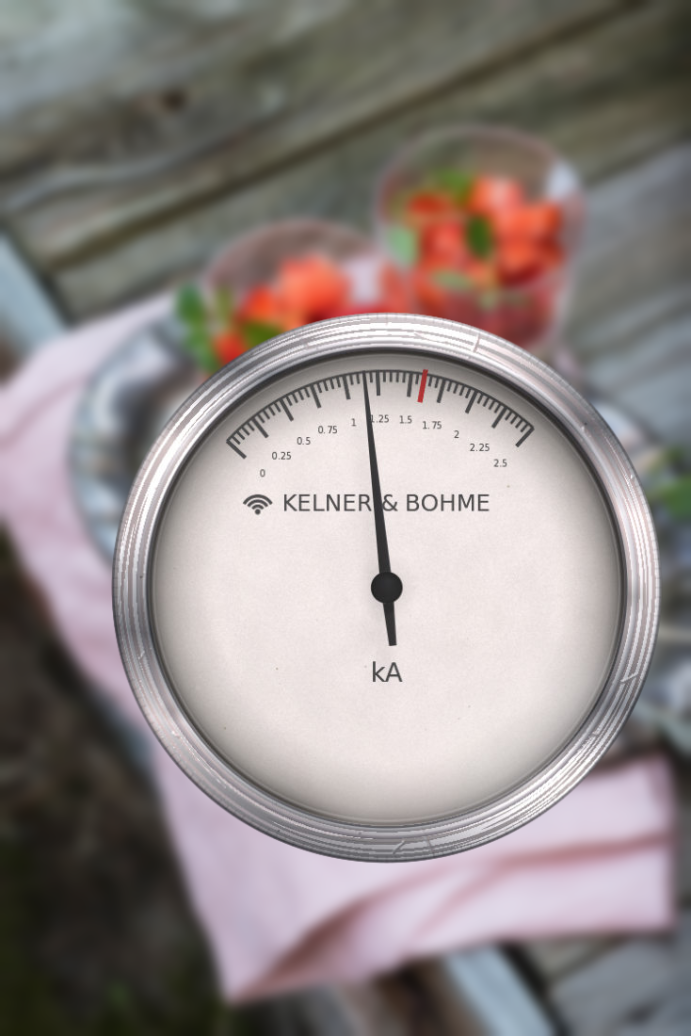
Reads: kA 1.15
